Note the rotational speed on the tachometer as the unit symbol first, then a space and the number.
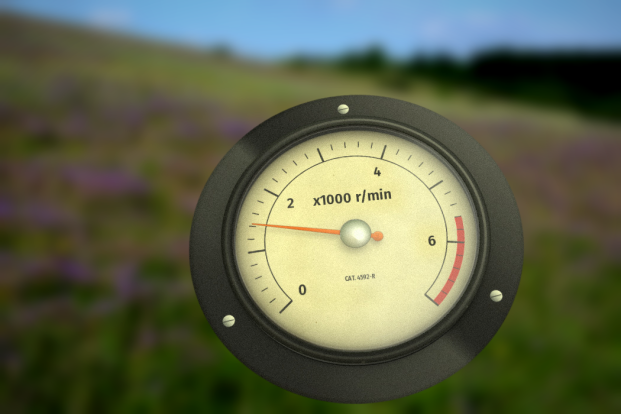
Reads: rpm 1400
